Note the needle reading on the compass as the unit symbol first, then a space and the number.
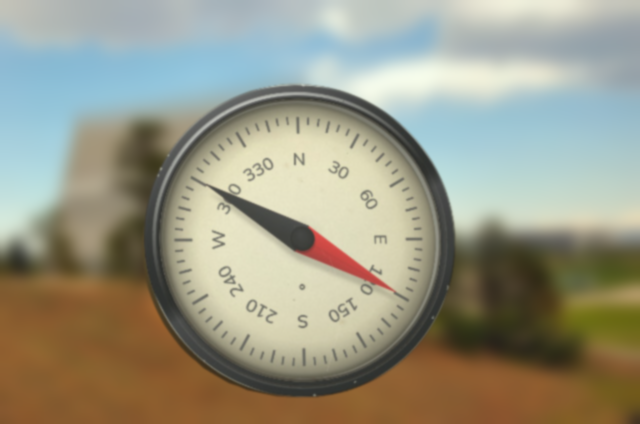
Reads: ° 120
